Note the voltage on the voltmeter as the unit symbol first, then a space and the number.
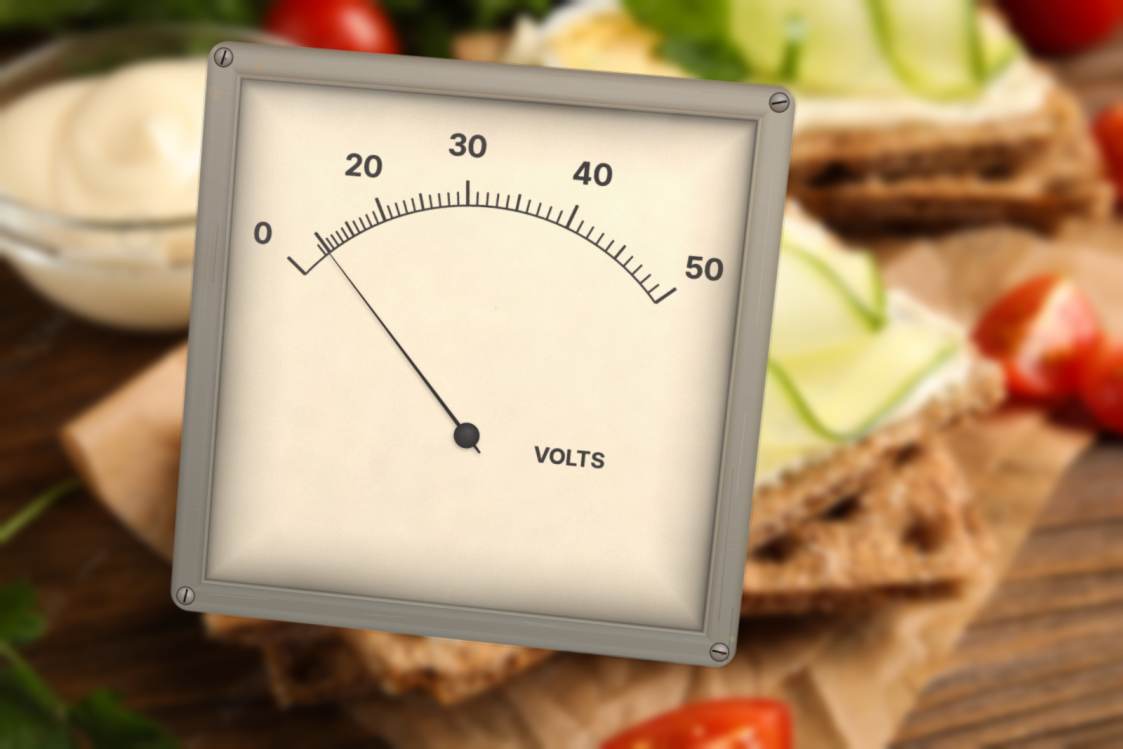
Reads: V 10
